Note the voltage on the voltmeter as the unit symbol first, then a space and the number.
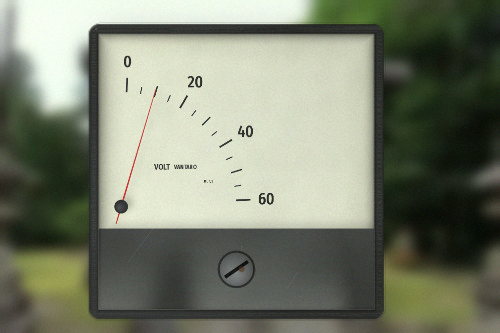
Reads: V 10
